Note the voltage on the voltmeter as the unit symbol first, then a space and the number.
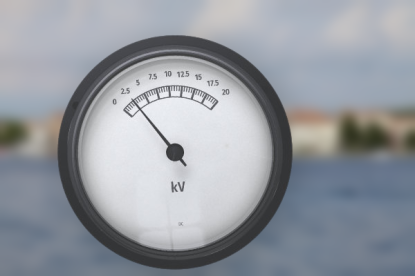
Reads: kV 2.5
